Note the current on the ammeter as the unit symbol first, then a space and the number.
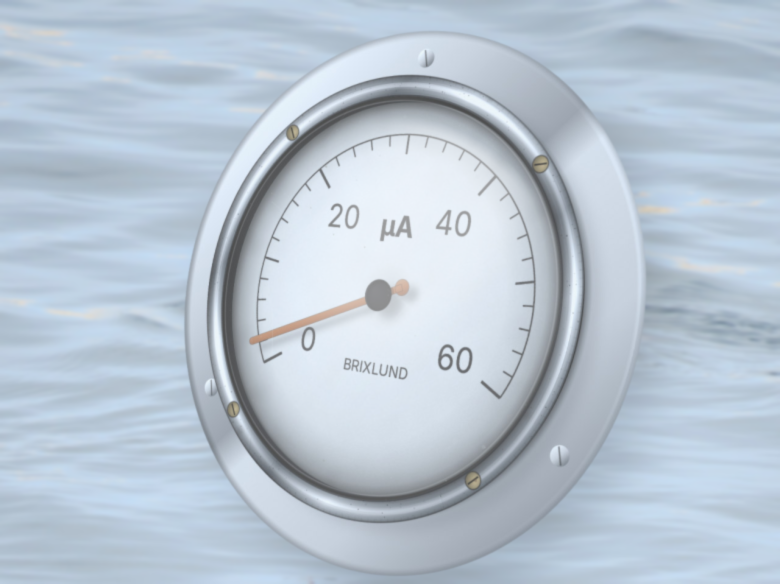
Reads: µA 2
